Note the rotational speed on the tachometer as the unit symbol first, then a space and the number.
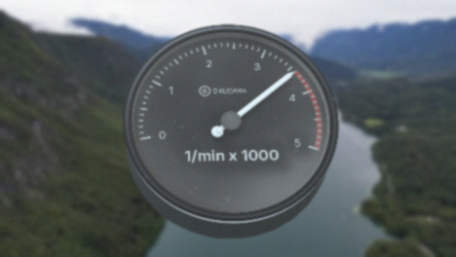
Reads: rpm 3600
